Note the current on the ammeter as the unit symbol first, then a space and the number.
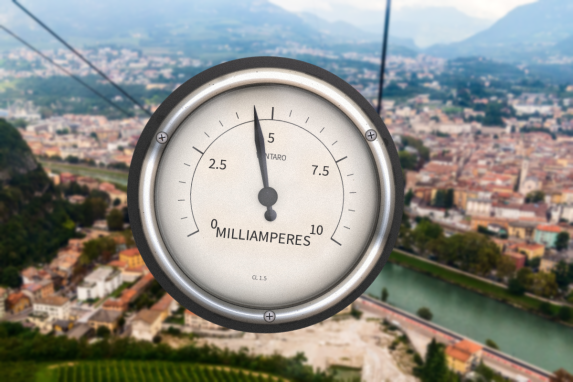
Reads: mA 4.5
